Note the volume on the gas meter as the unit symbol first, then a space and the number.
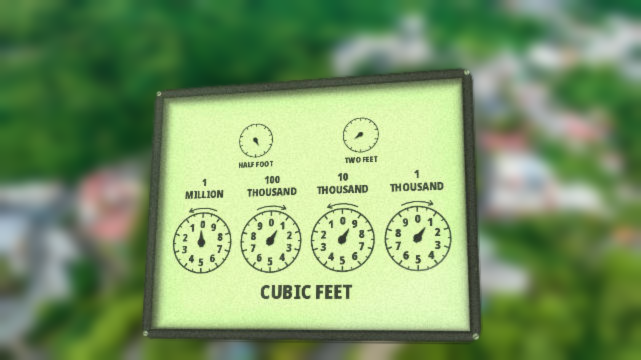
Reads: ft³ 9100
